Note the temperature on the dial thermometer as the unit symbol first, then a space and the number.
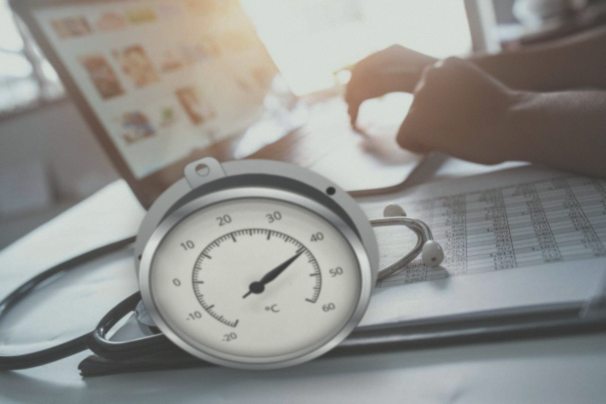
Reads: °C 40
